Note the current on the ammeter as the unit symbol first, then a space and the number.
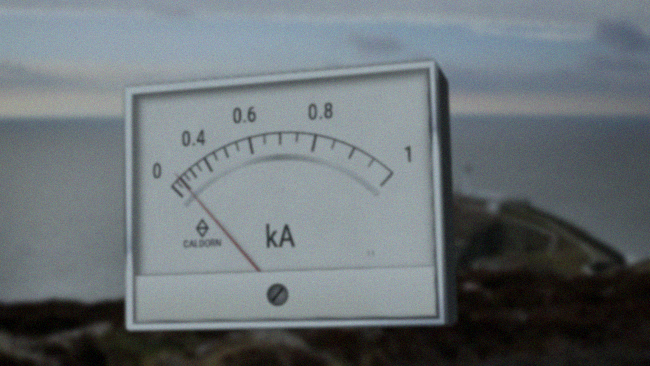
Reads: kA 0.2
